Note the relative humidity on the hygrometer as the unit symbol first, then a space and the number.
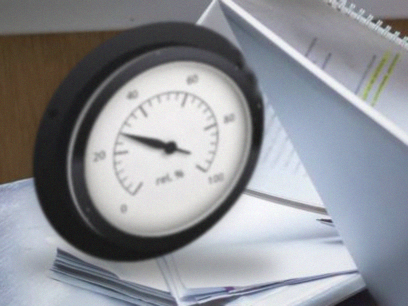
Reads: % 28
